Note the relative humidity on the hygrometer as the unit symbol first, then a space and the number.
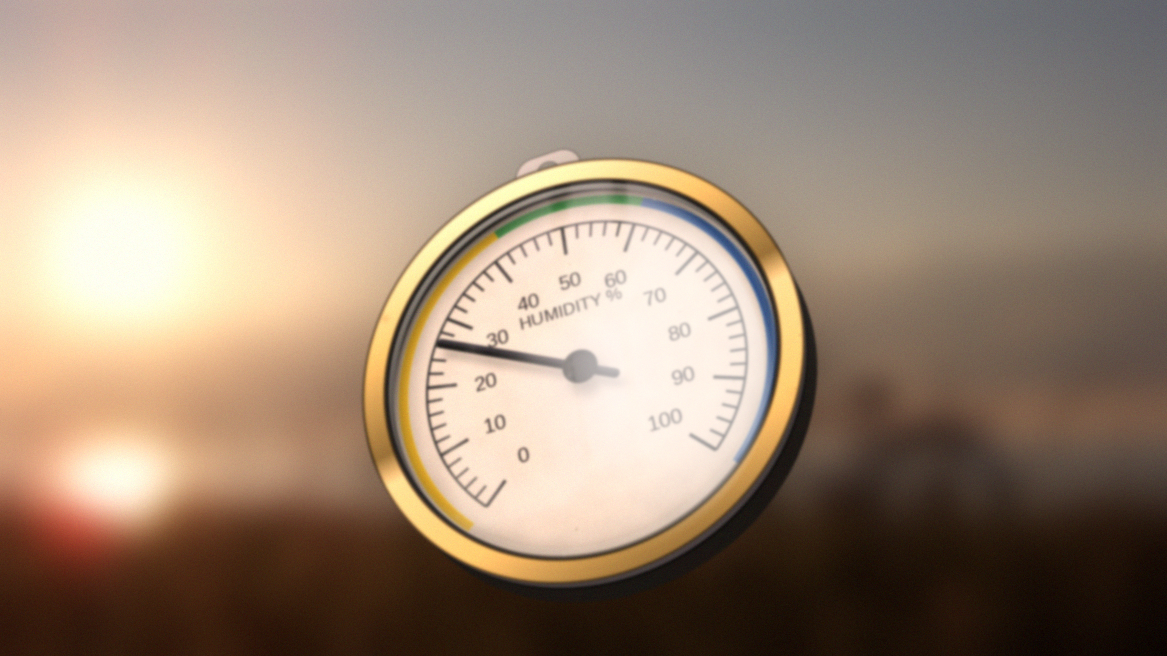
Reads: % 26
